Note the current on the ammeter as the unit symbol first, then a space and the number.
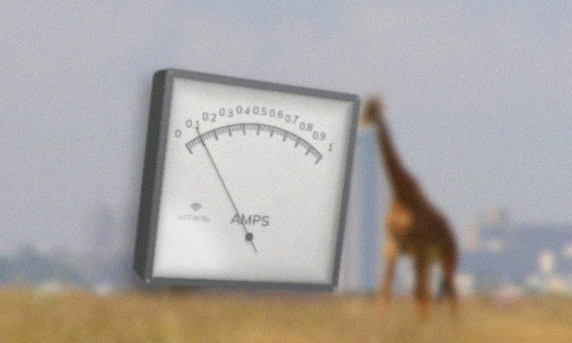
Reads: A 0.1
